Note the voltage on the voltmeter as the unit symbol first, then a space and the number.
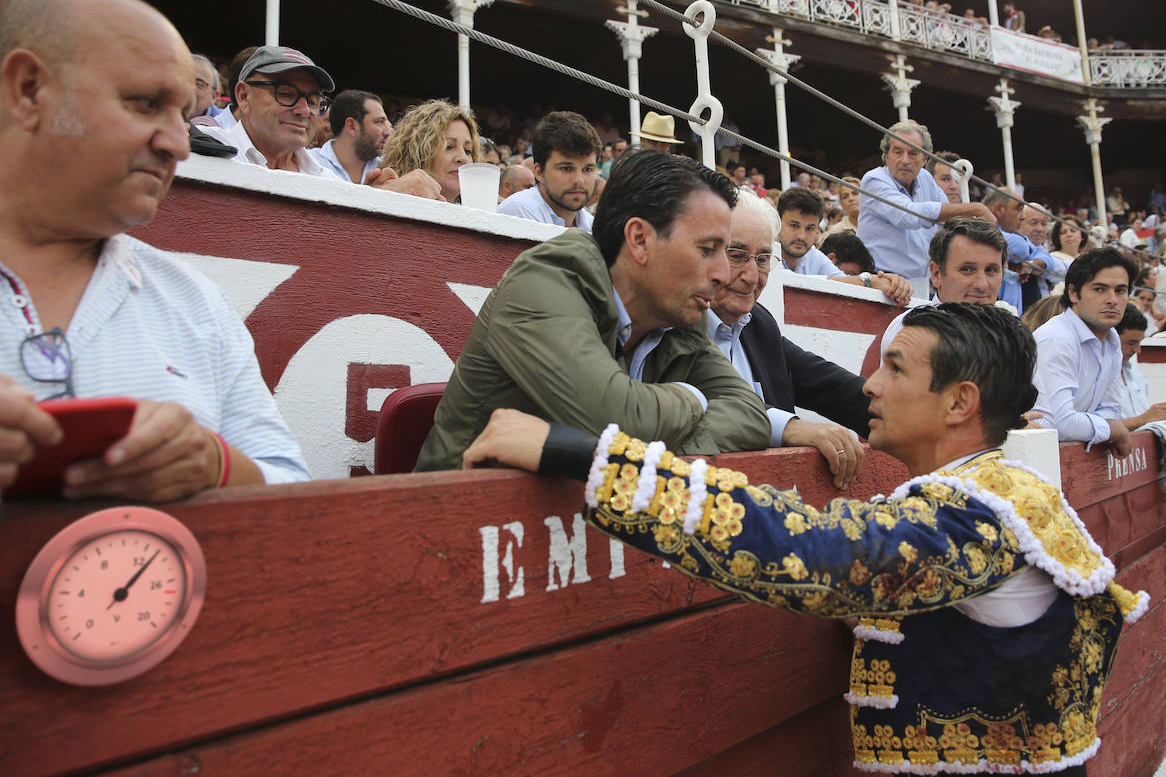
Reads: V 13
